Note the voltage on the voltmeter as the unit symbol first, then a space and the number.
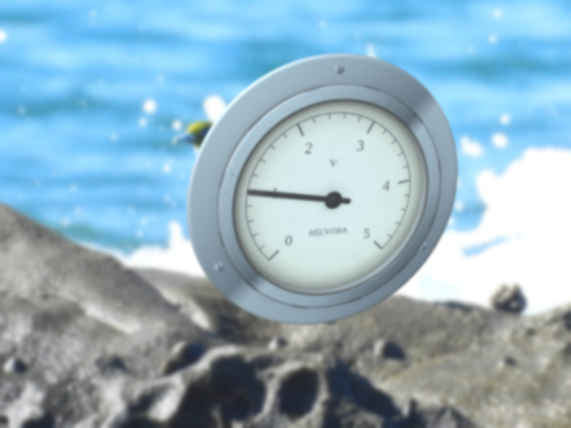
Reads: V 1
